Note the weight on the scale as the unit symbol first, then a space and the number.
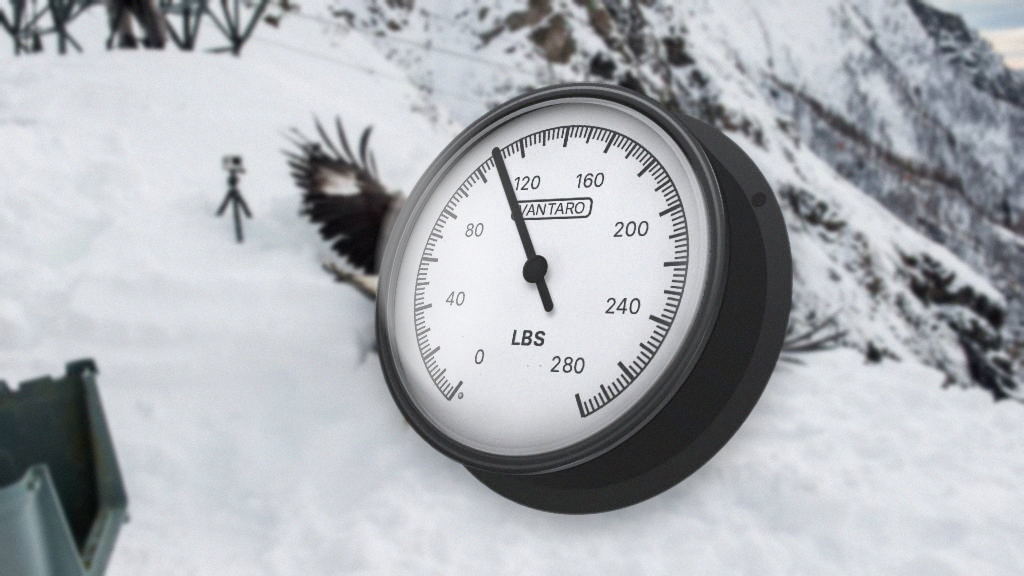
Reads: lb 110
